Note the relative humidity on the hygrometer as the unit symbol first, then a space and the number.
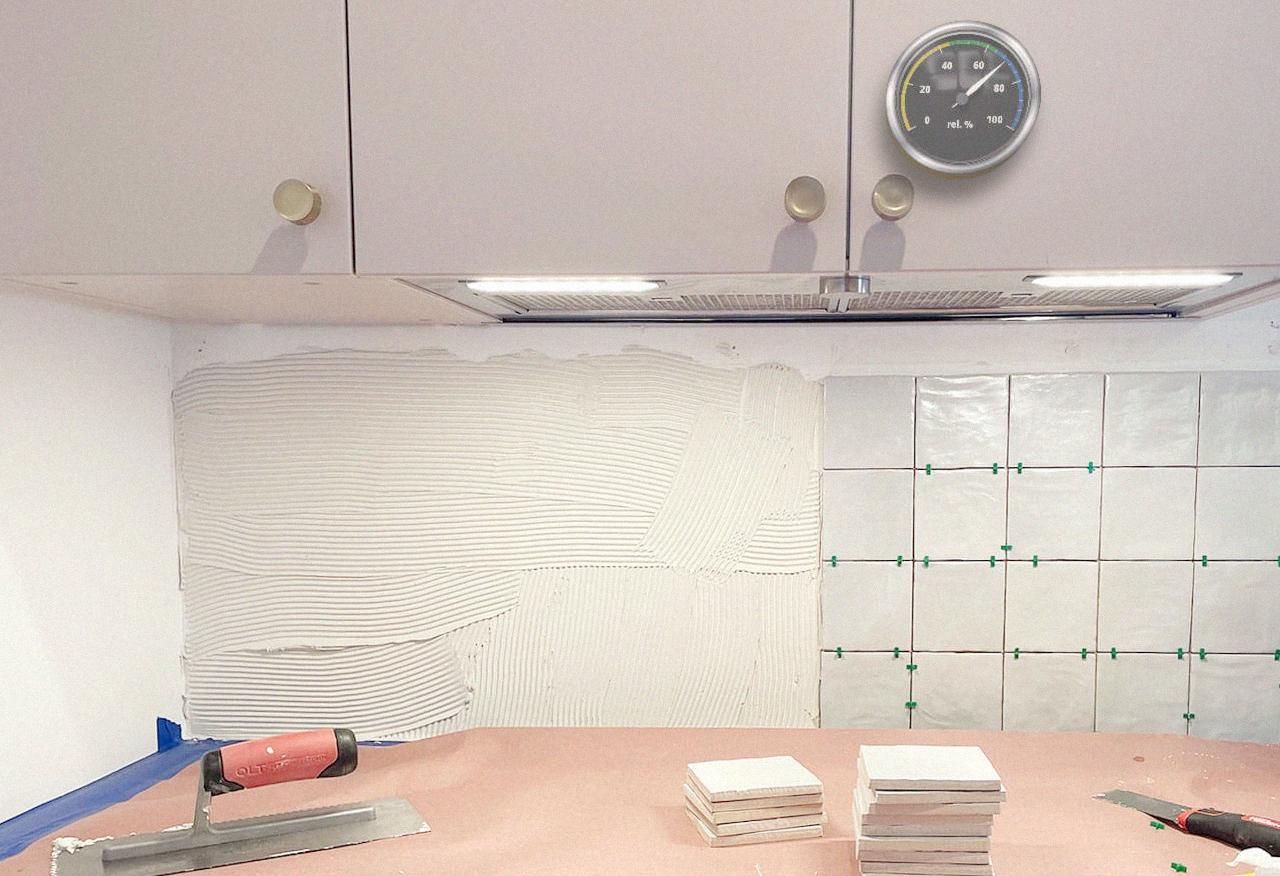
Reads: % 70
